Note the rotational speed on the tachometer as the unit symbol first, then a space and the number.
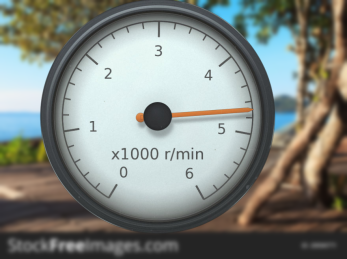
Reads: rpm 4700
